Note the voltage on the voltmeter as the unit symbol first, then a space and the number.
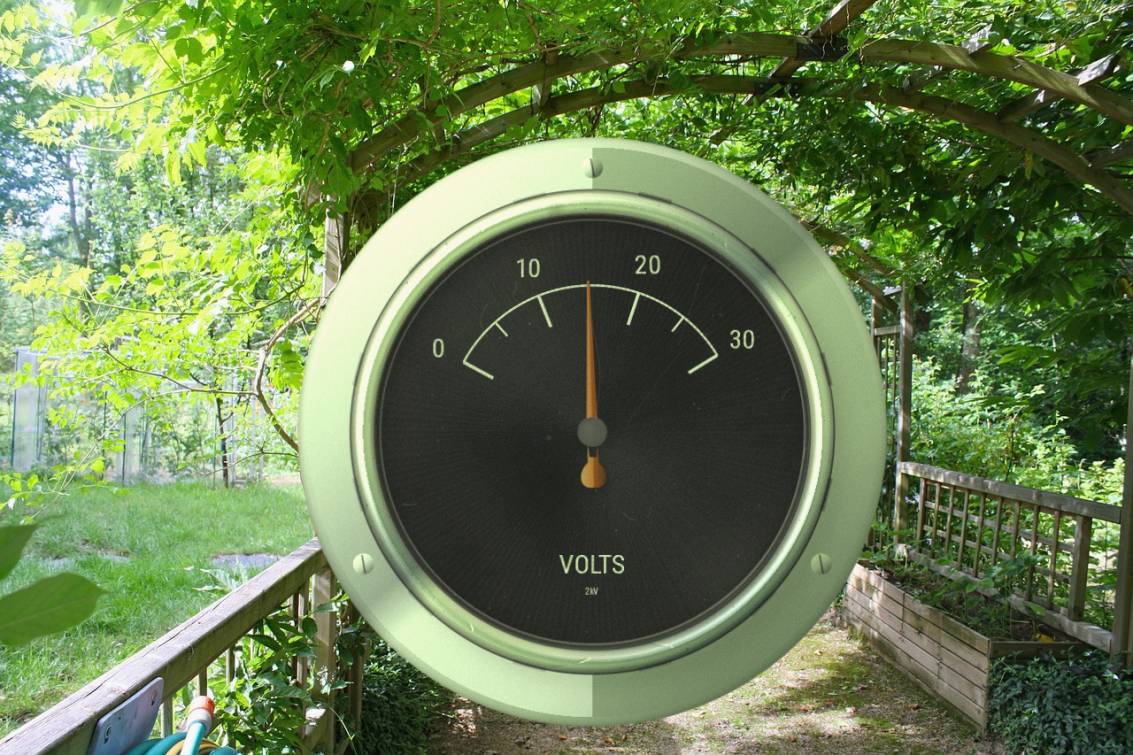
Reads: V 15
